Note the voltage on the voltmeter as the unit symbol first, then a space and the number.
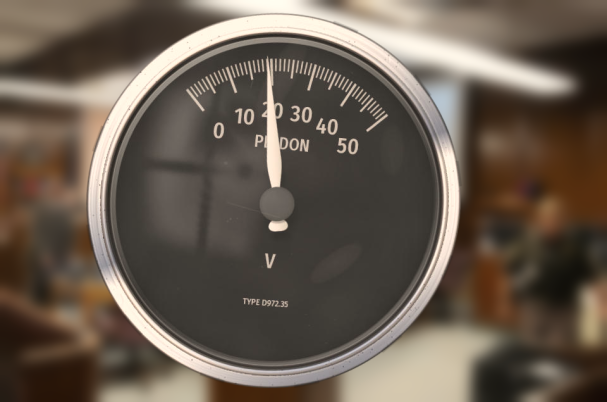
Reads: V 19
